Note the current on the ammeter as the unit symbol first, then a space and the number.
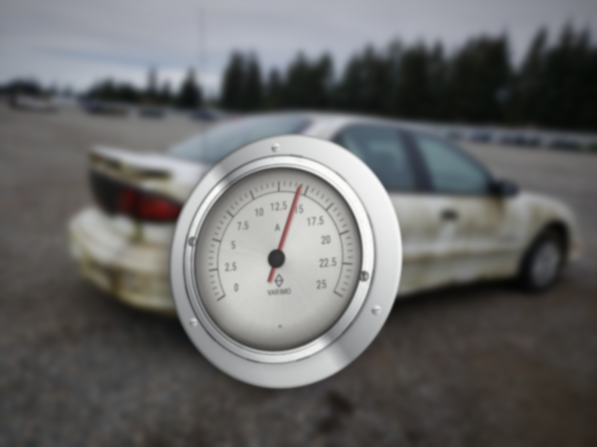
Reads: A 14.5
